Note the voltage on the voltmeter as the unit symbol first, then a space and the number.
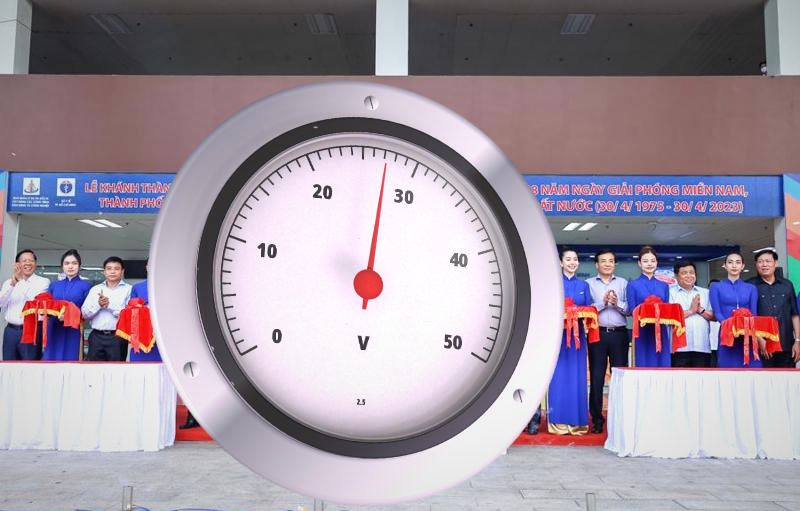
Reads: V 27
